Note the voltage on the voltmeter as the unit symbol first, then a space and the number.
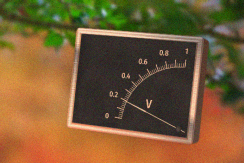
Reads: V 0.2
